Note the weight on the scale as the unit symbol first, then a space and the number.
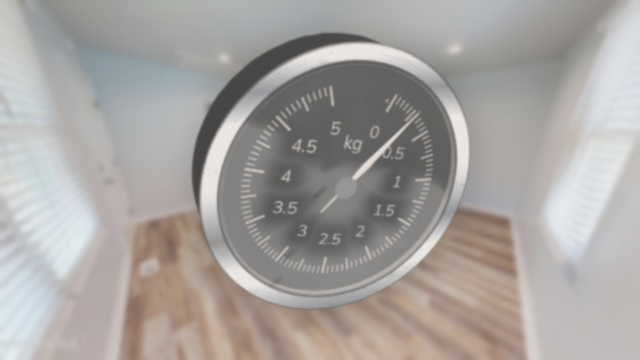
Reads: kg 0.25
